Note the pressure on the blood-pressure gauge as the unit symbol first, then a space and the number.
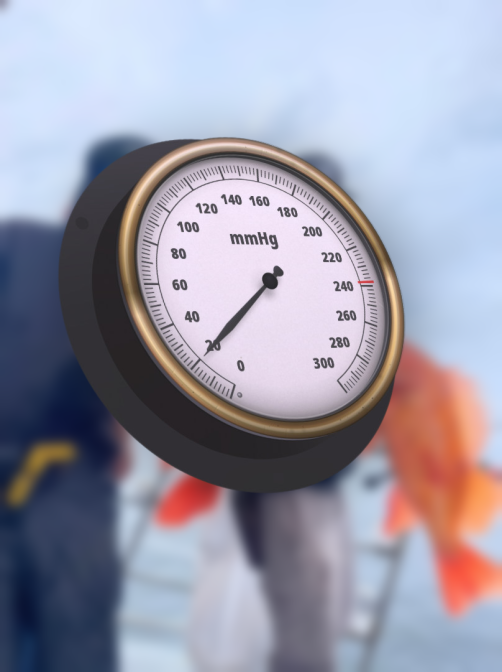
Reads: mmHg 20
